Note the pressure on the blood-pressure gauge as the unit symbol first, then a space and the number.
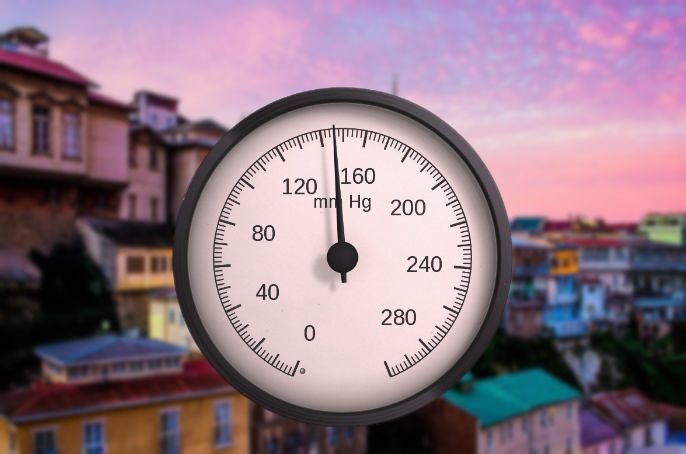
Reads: mmHg 146
